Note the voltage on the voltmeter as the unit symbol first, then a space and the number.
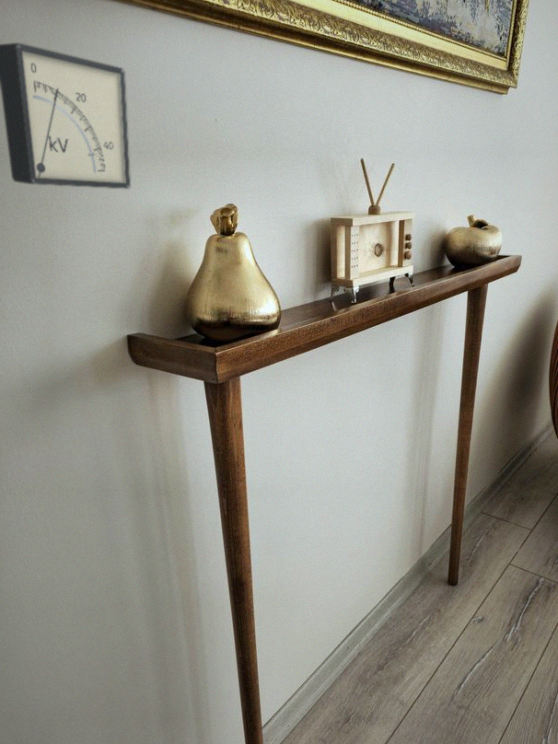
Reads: kV 10
